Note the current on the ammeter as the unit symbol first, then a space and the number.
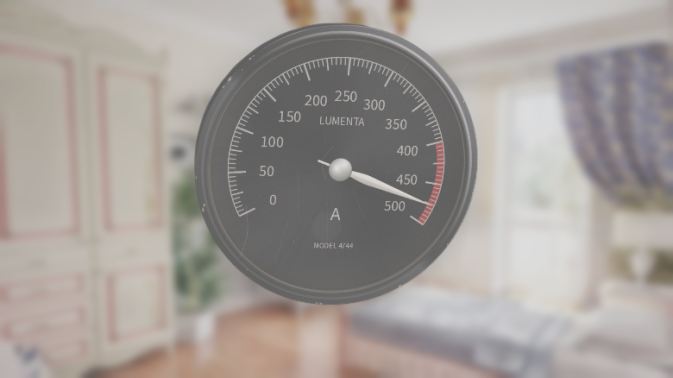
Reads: A 475
